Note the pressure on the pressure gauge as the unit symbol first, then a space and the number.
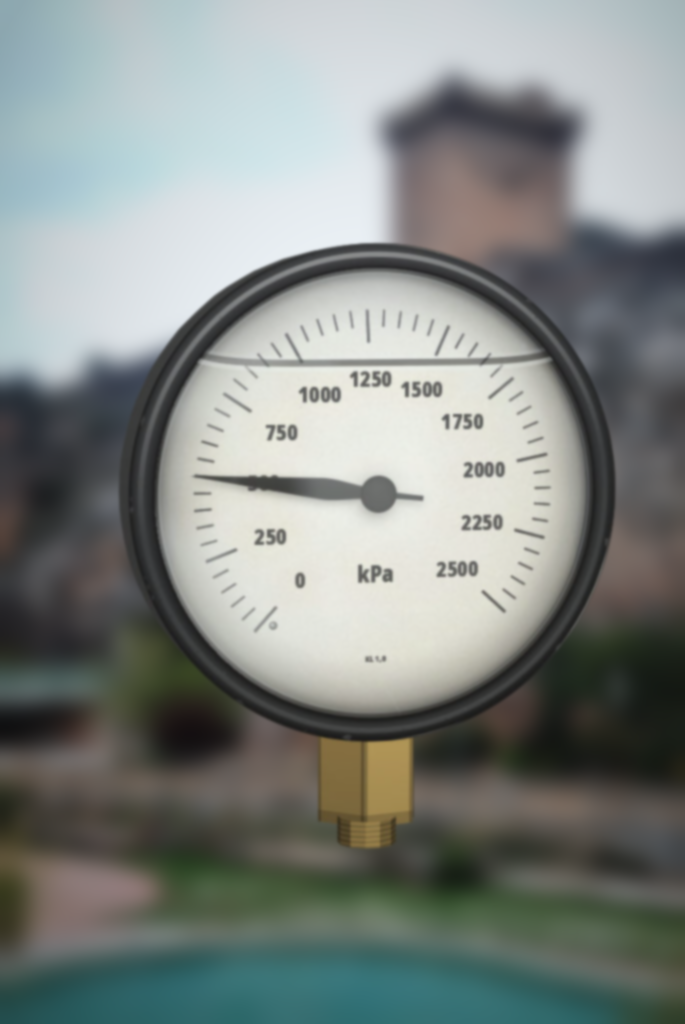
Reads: kPa 500
